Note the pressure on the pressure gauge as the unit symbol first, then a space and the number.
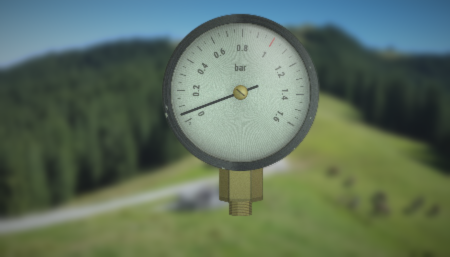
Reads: bar 0.05
